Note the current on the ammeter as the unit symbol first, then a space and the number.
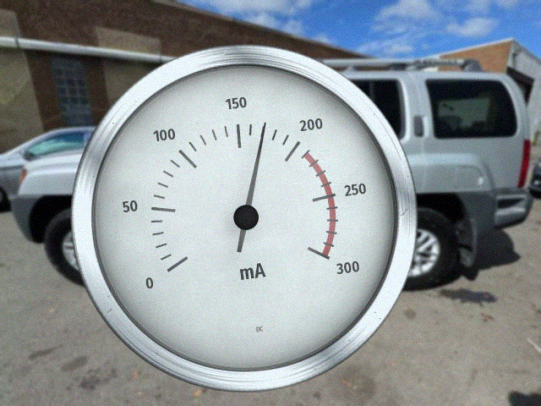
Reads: mA 170
